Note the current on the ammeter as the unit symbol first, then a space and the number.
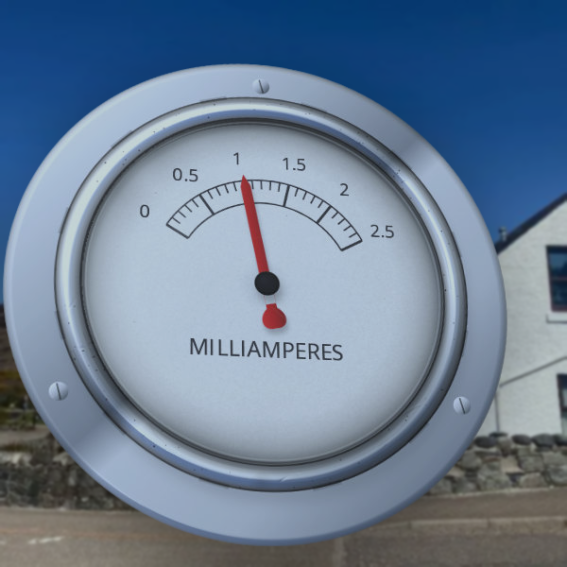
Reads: mA 1
